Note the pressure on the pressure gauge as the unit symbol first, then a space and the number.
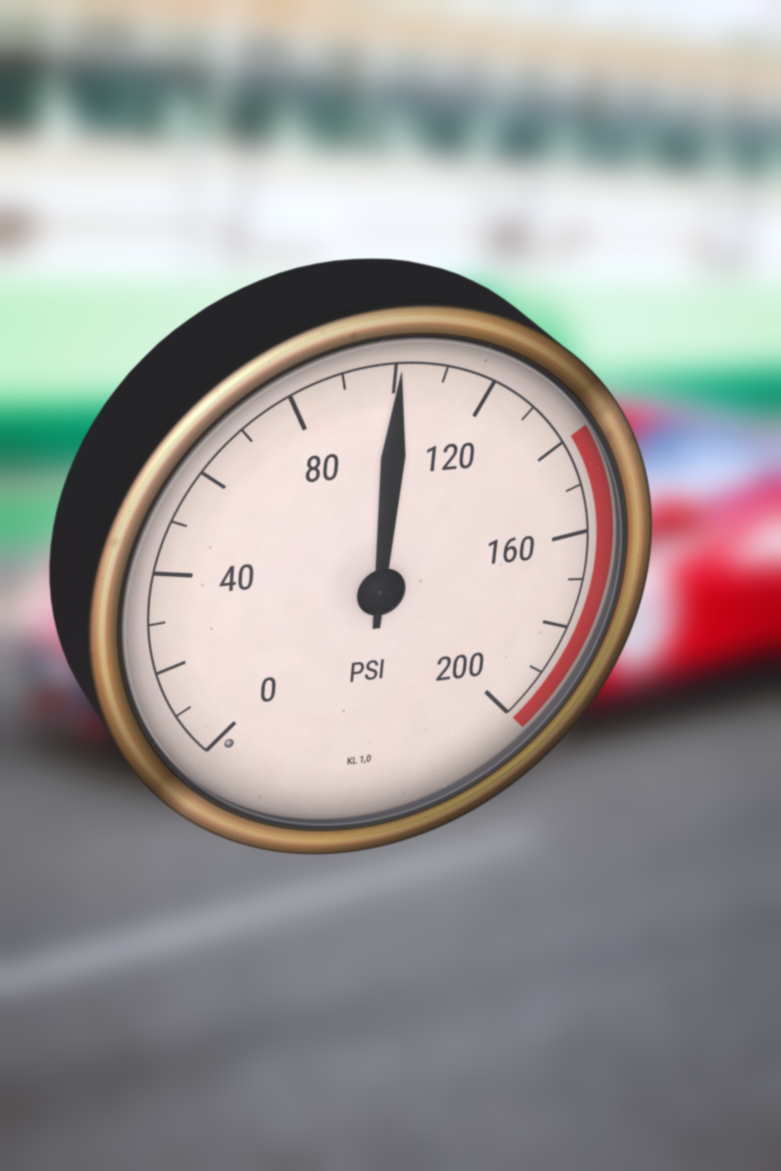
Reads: psi 100
